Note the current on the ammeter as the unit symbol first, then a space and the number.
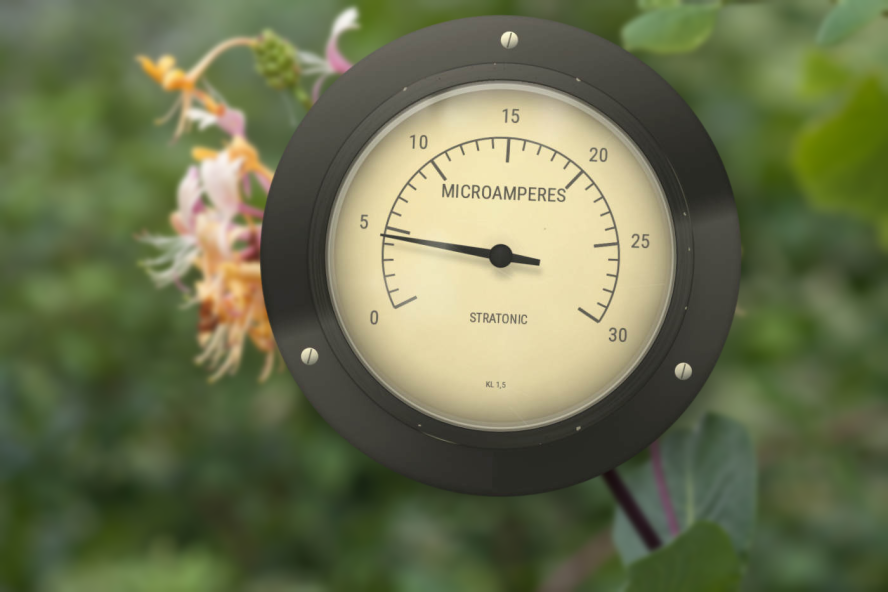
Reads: µA 4.5
